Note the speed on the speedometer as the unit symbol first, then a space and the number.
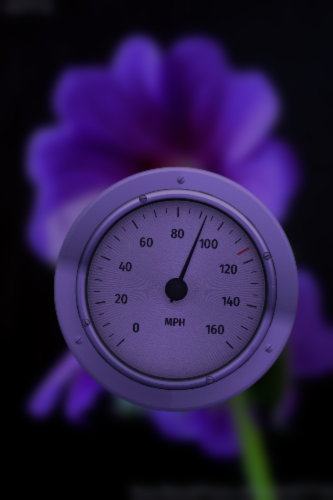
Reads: mph 92.5
